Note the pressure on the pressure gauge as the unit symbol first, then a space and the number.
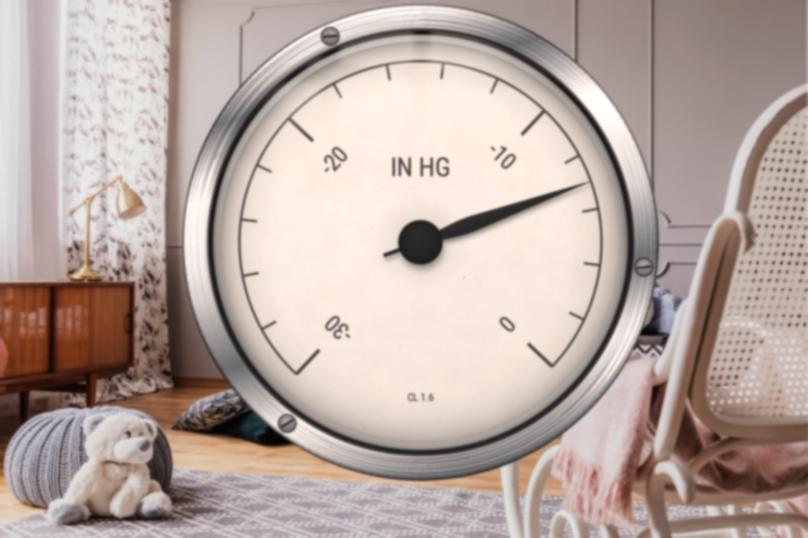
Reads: inHg -7
